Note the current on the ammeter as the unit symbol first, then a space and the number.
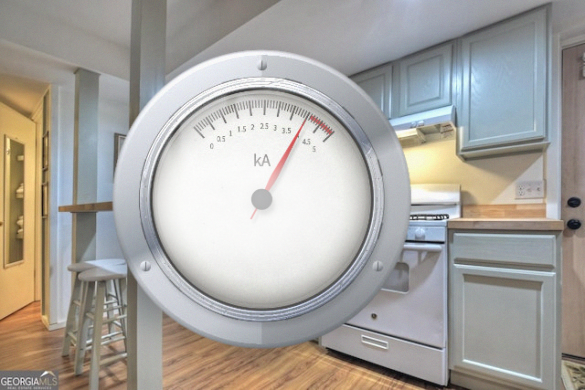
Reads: kA 4
